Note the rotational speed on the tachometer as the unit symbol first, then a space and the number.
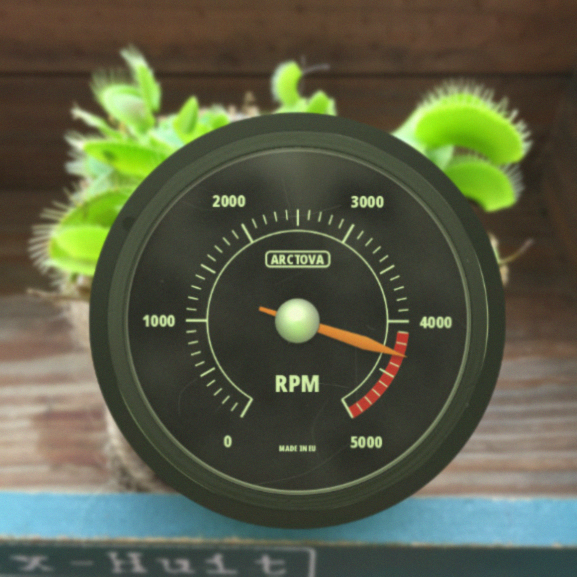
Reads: rpm 4300
